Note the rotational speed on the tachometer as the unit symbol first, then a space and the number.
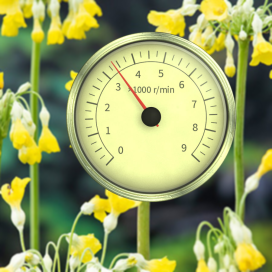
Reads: rpm 3375
